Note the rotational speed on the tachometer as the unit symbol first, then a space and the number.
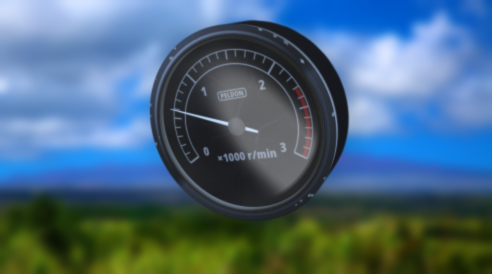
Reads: rpm 600
